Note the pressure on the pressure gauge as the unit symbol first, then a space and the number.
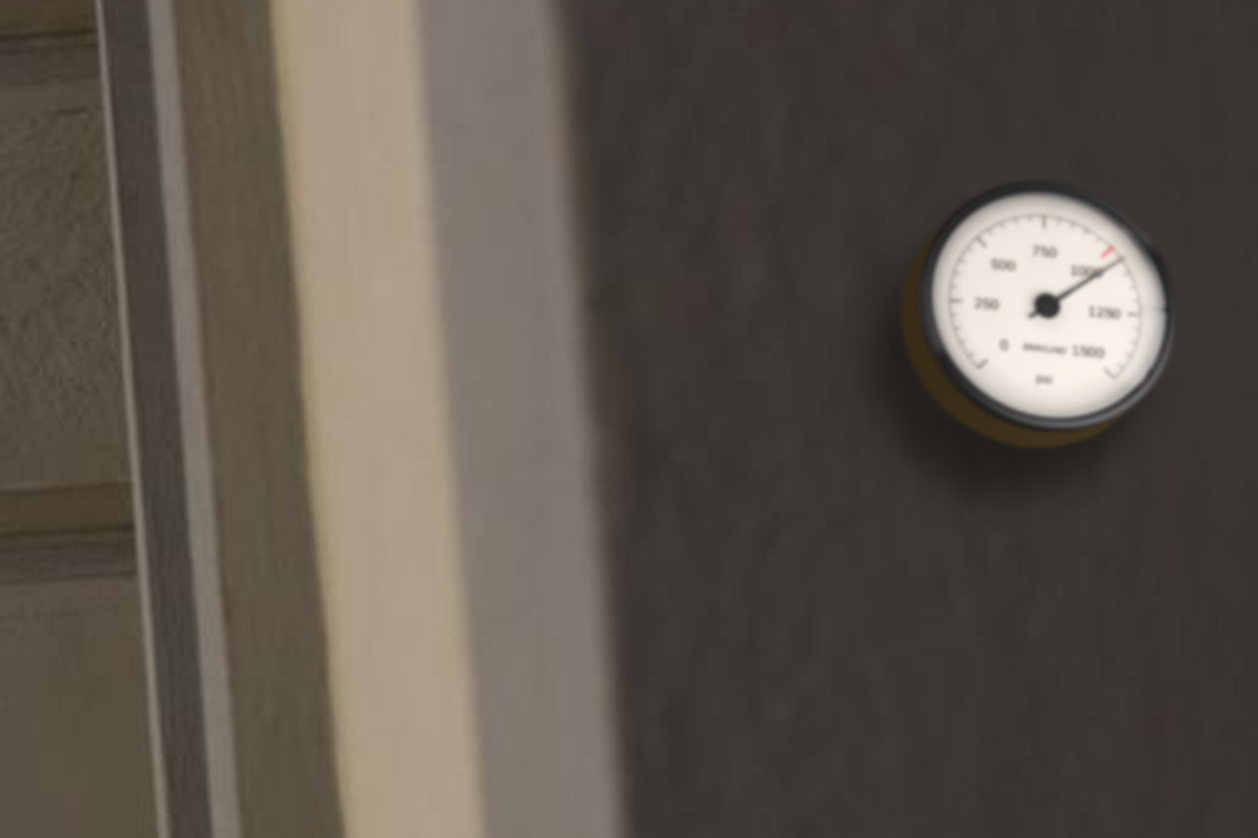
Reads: psi 1050
